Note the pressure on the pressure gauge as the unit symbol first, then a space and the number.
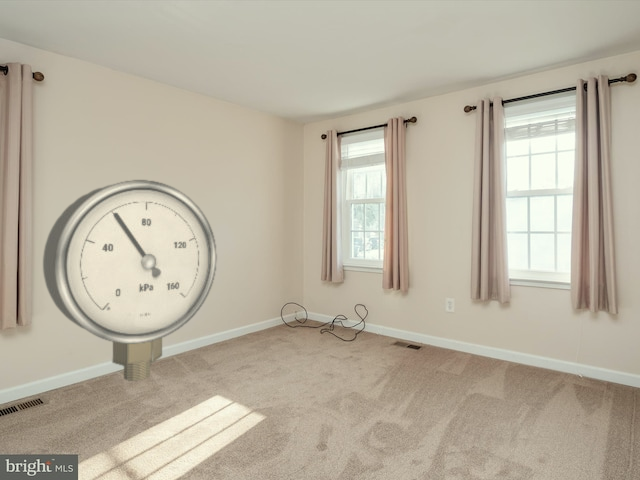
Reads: kPa 60
